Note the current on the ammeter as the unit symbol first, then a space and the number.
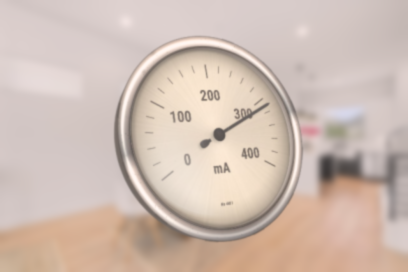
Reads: mA 310
